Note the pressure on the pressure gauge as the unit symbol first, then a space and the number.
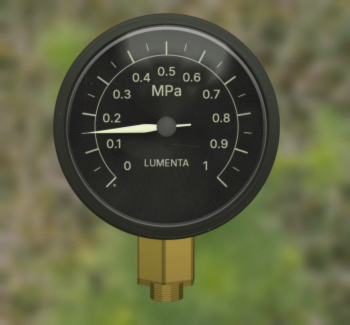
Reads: MPa 0.15
